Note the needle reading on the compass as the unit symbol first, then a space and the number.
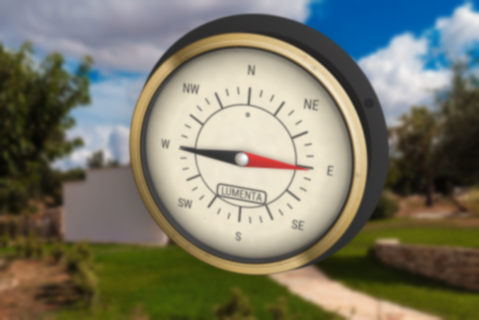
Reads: ° 90
